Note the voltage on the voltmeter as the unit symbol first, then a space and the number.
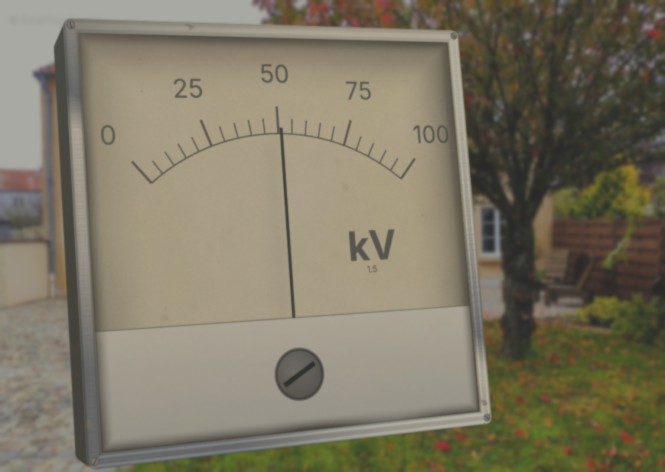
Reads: kV 50
